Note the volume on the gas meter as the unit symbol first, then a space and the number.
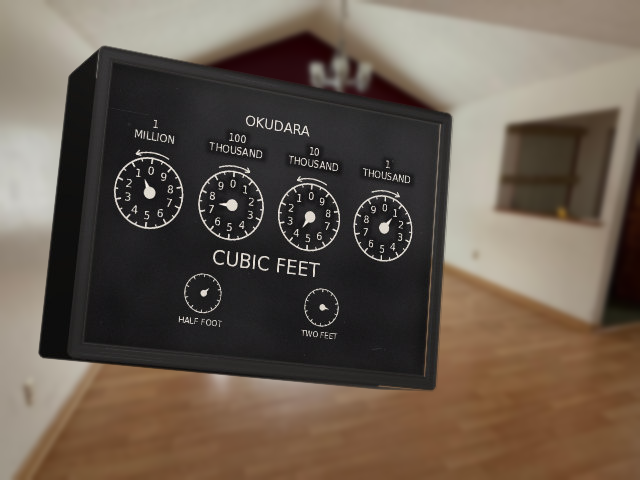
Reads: ft³ 74100
